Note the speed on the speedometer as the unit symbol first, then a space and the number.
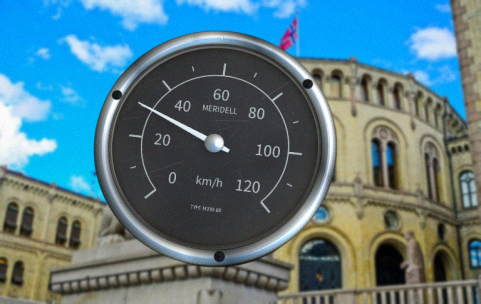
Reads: km/h 30
